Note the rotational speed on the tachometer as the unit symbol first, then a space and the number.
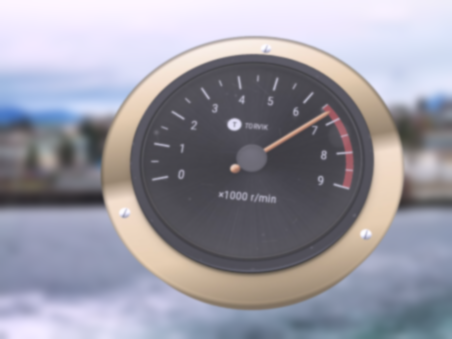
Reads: rpm 6750
